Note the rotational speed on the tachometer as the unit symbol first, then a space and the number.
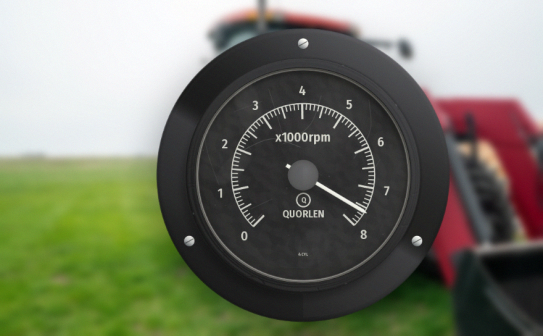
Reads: rpm 7600
